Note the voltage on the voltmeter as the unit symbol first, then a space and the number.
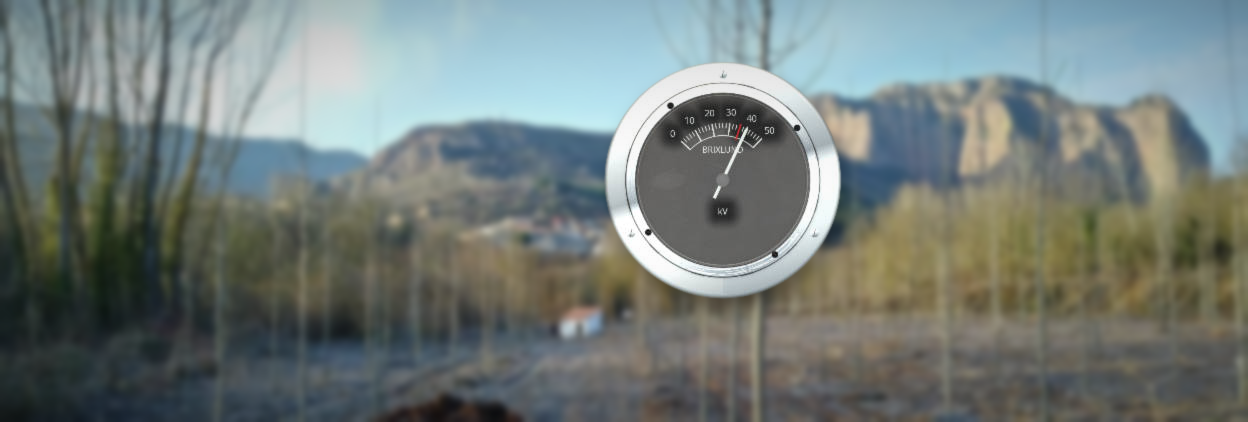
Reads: kV 40
